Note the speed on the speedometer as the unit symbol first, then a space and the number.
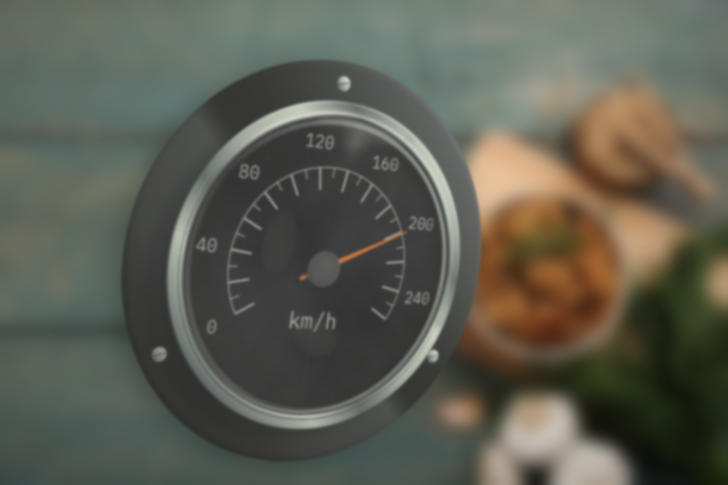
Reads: km/h 200
